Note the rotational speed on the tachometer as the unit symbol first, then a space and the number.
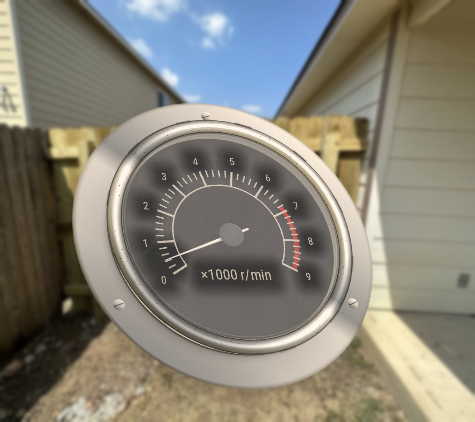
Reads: rpm 400
